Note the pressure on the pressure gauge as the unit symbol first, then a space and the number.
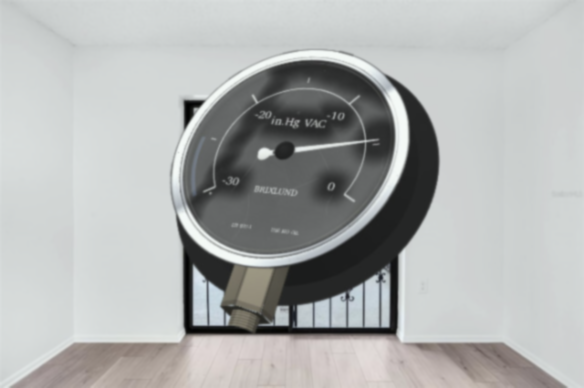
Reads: inHg -5
